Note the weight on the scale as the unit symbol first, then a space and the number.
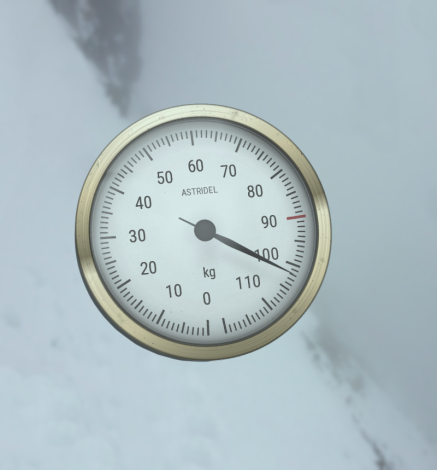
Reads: kg 102
